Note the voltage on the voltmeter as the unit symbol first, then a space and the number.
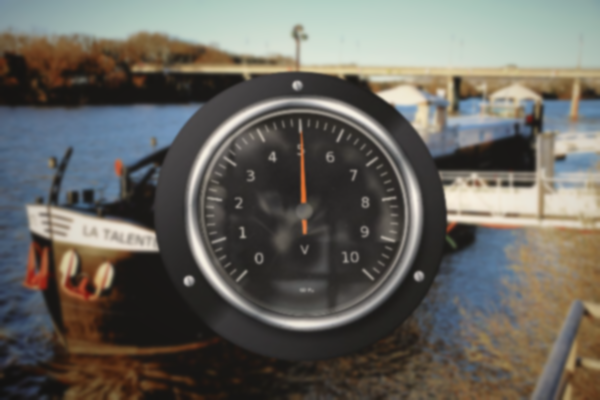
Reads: V 5
